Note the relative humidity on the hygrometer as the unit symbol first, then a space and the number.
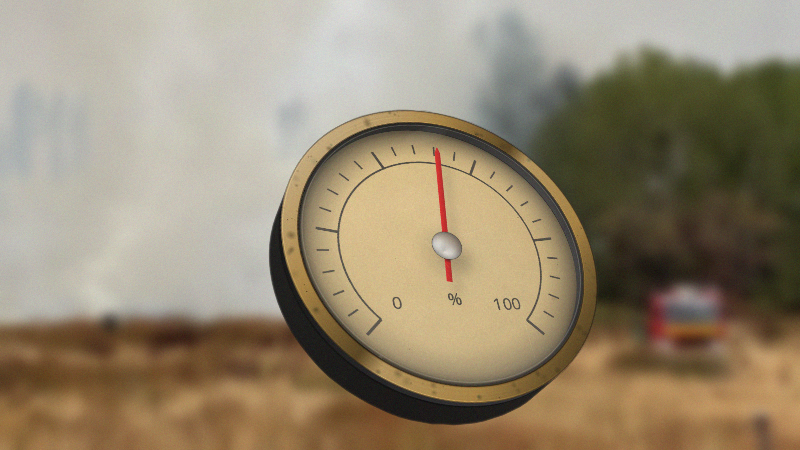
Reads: % 52
